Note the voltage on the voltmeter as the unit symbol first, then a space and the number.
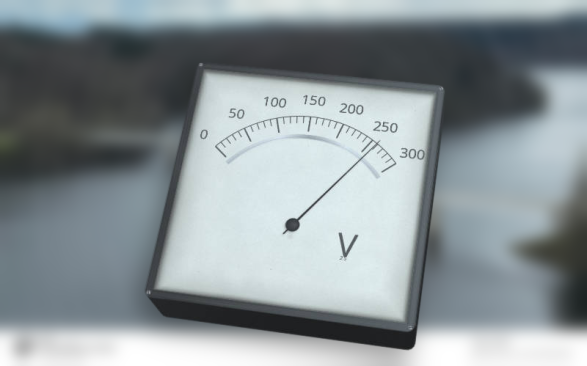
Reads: V 260
